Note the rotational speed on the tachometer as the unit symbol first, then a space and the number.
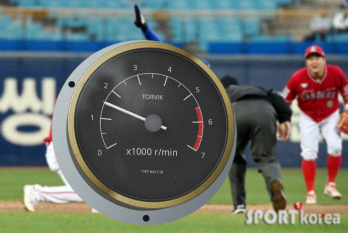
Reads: rpm 1500
